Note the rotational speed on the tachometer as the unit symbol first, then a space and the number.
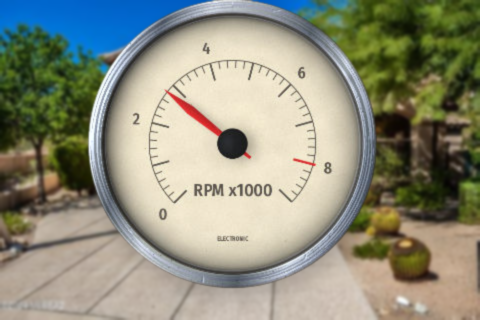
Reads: rpm 2800
